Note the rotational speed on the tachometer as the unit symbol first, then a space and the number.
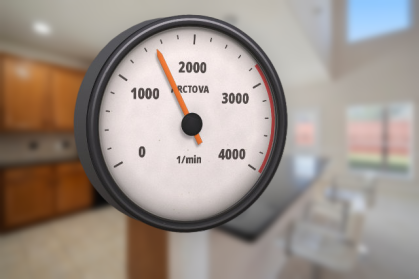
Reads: rpm 1500
